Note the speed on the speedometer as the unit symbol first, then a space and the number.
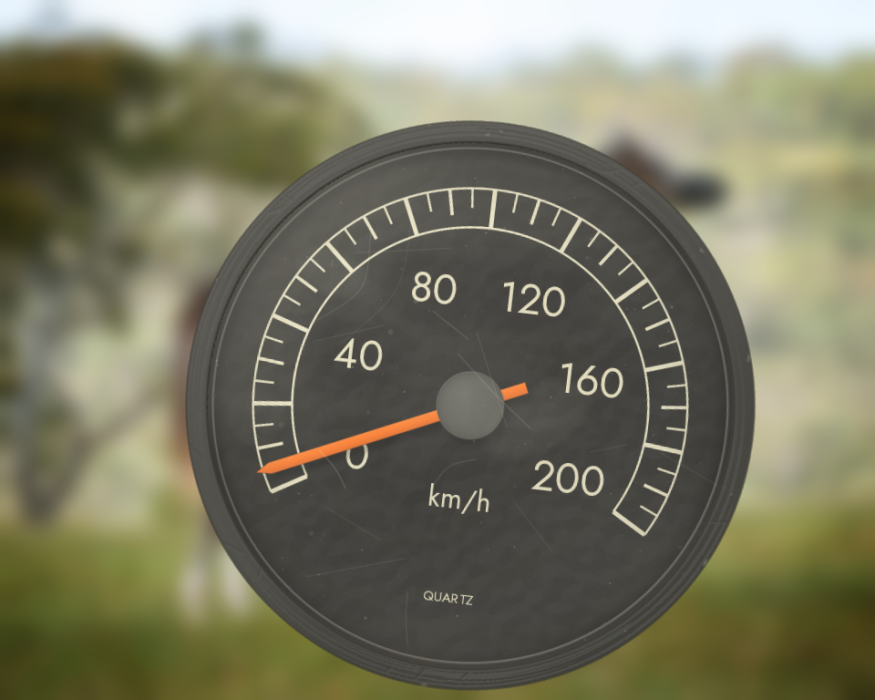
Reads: km/h 5
